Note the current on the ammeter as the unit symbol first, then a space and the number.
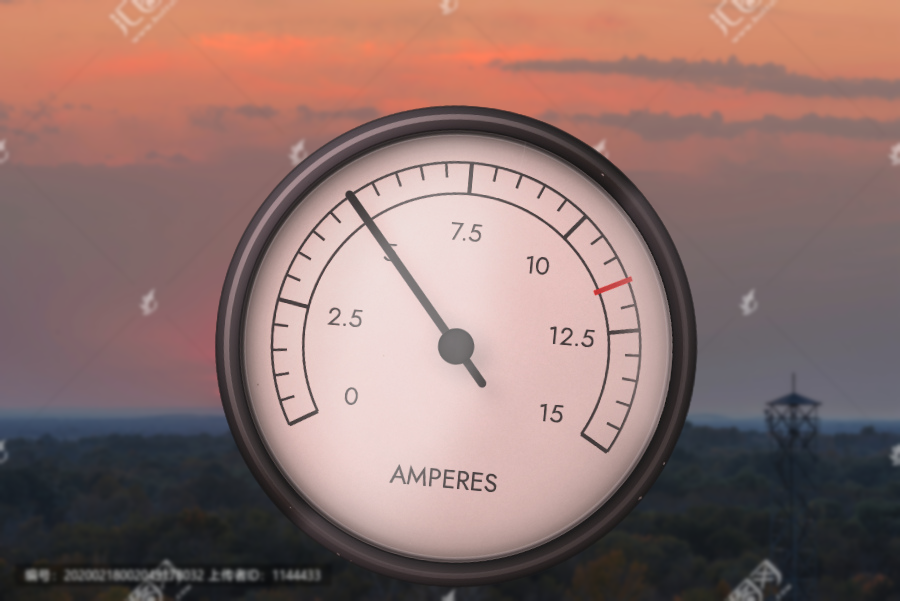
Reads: A 5
